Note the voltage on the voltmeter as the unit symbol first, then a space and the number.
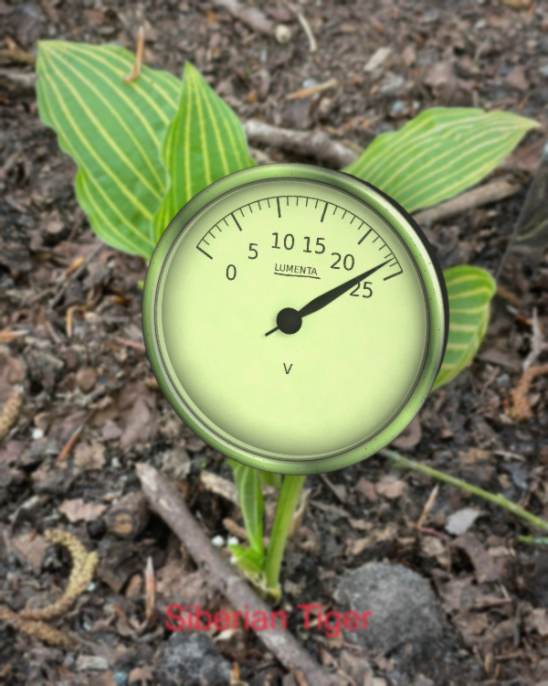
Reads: V 23.5
